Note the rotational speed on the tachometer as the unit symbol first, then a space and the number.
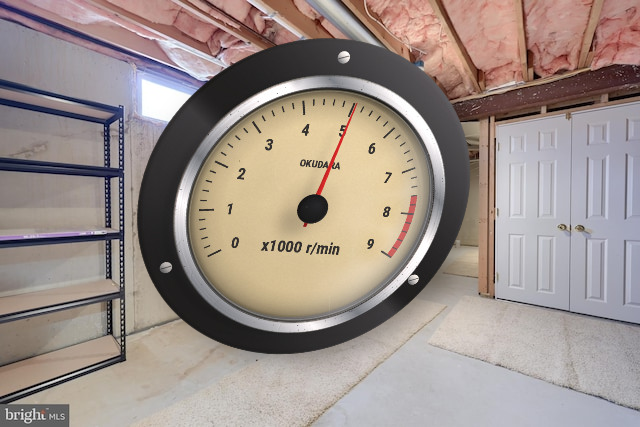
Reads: rpm 5000
